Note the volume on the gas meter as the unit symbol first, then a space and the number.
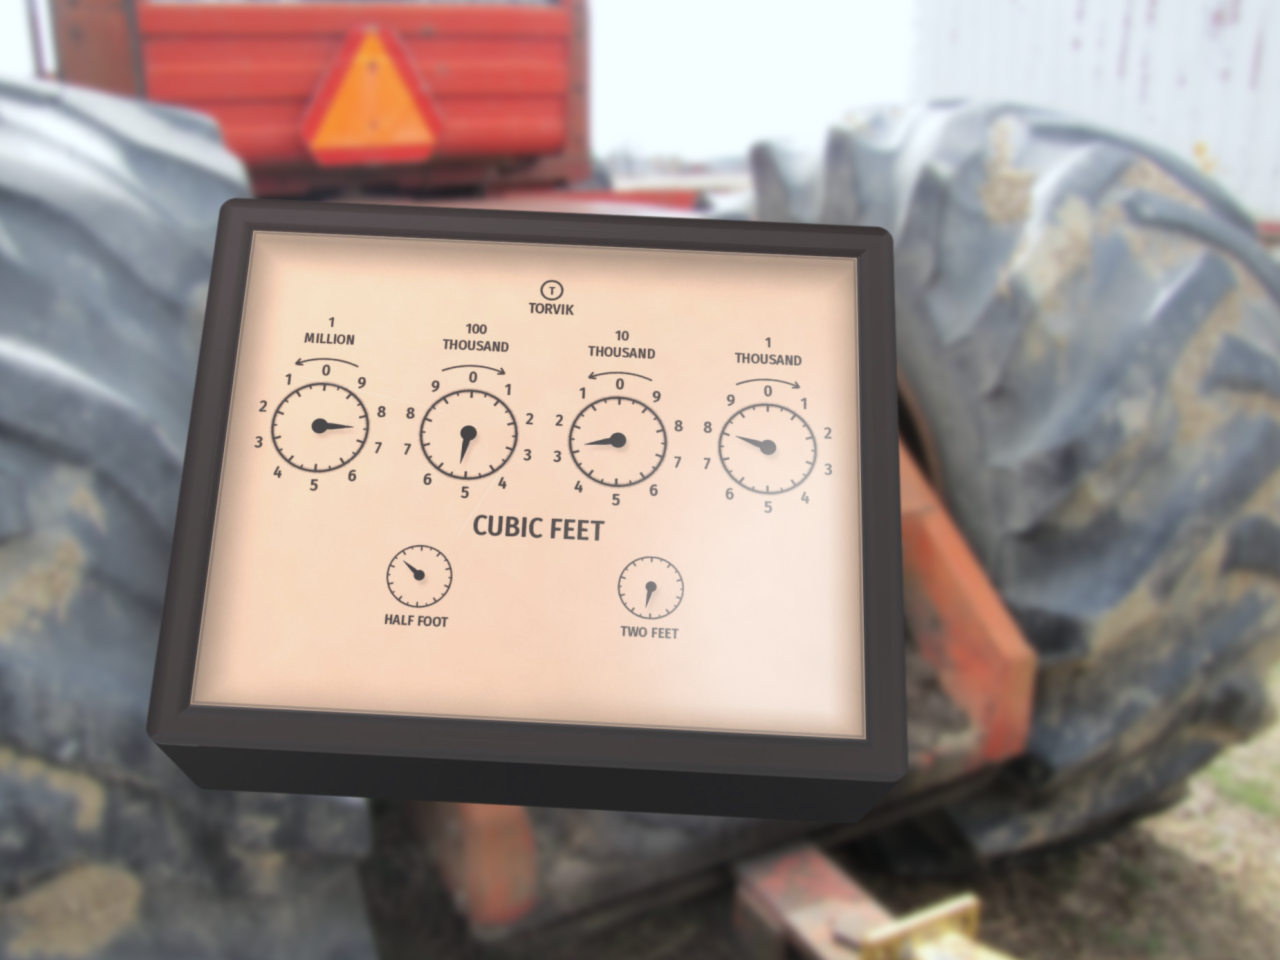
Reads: ft³ 752800
